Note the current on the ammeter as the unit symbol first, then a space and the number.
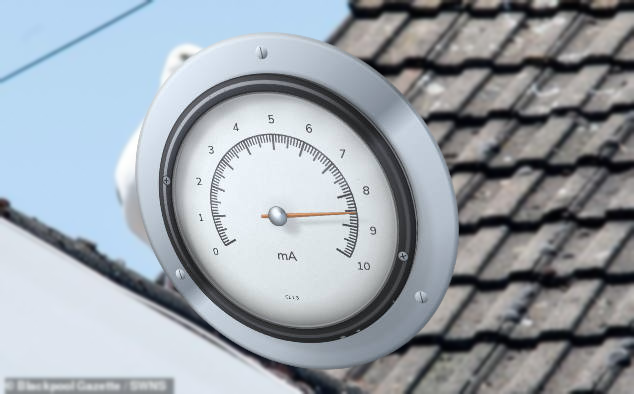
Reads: mA 8.5
